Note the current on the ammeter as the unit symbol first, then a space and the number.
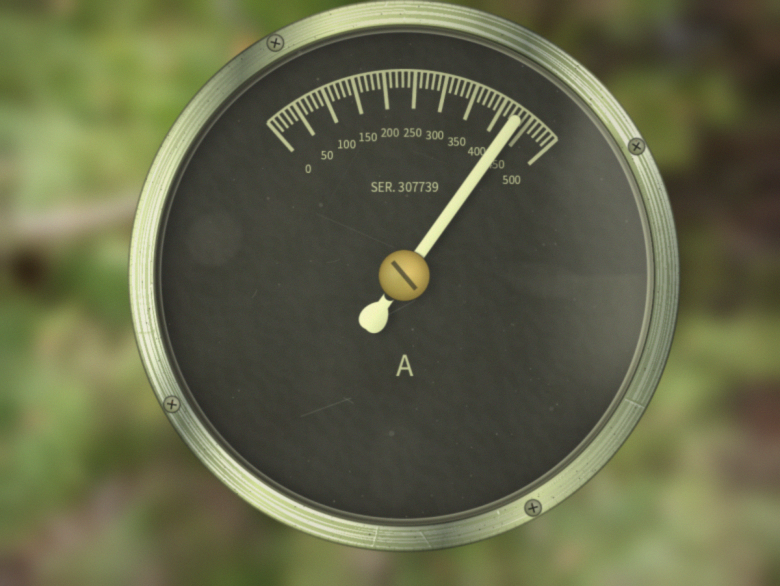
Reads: A 430
